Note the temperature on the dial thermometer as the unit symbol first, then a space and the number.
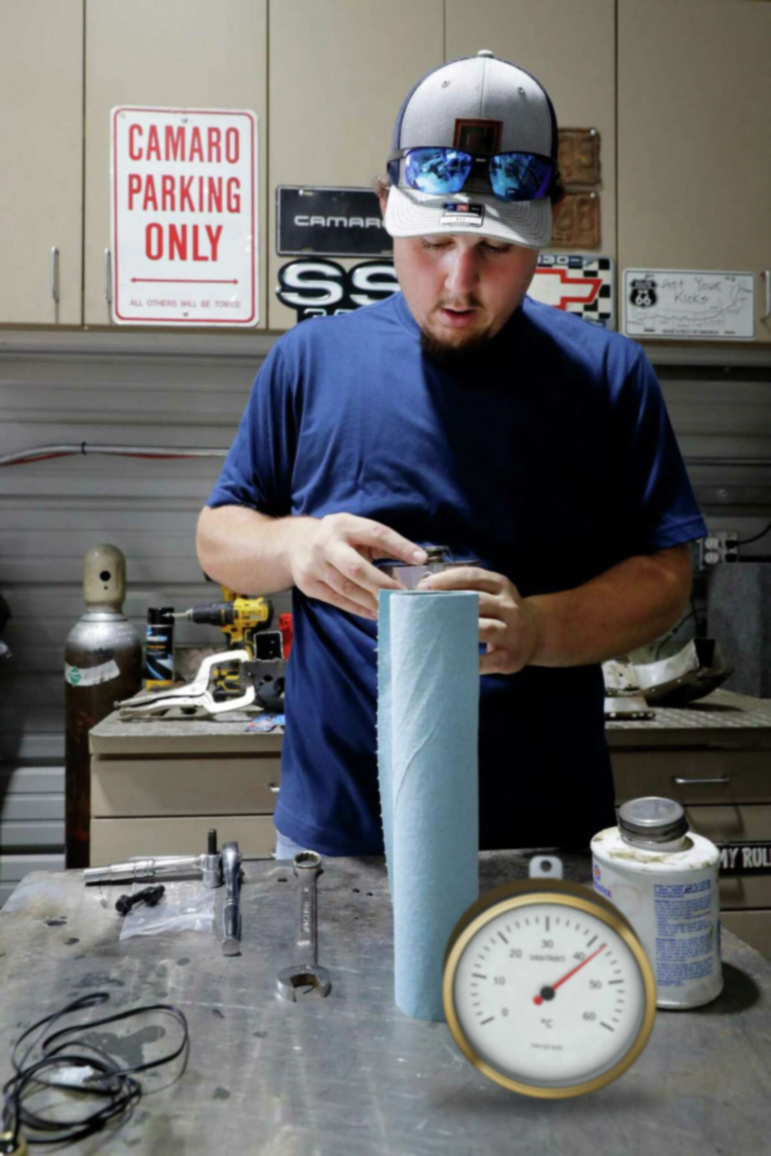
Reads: °C 42
